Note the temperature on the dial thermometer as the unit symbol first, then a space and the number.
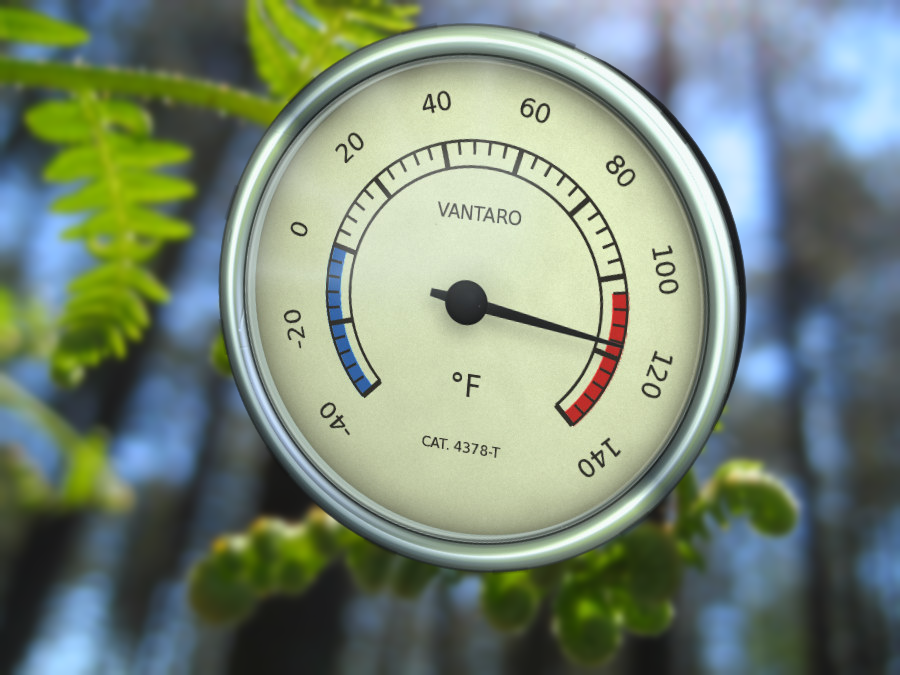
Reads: °F 116
